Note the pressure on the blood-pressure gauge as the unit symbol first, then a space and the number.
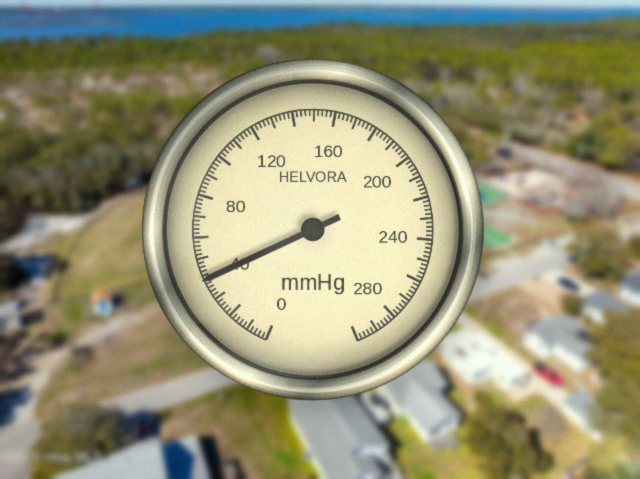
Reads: mmHg 40
